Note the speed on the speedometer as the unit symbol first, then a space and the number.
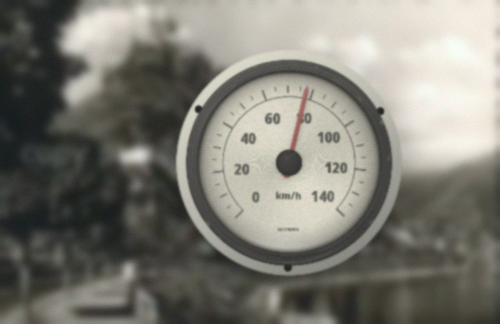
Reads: km/h 77.5
